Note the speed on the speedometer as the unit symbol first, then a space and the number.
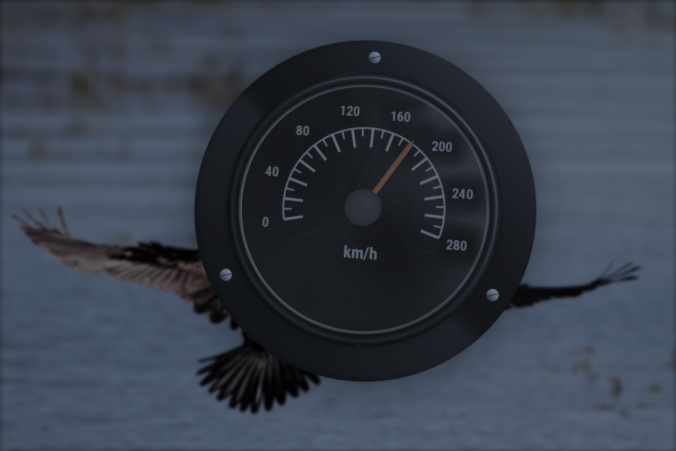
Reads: km/h 180
